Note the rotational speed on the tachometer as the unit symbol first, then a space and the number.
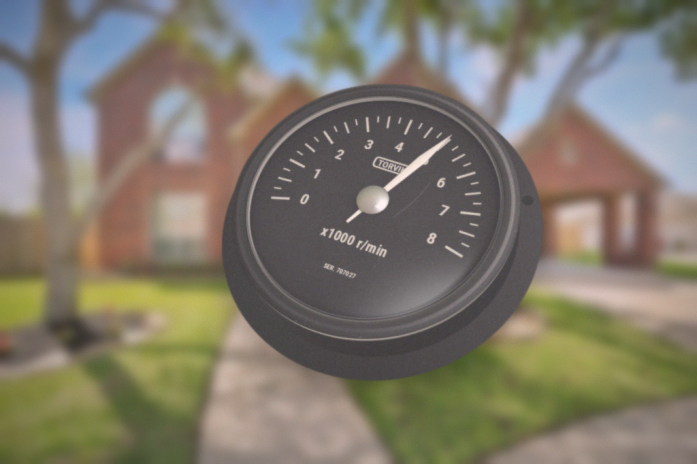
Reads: rpm 5000
